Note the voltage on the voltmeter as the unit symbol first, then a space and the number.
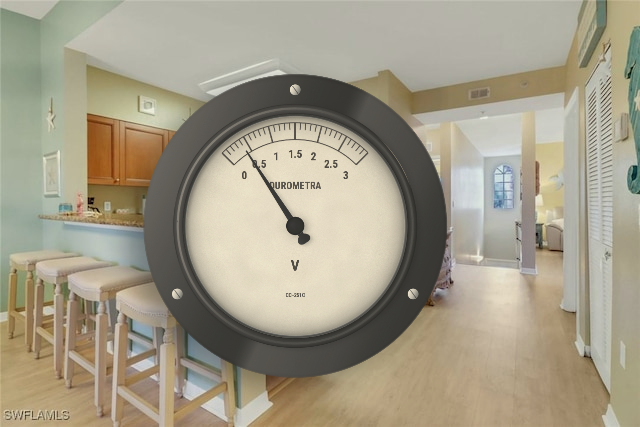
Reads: V 0.4
